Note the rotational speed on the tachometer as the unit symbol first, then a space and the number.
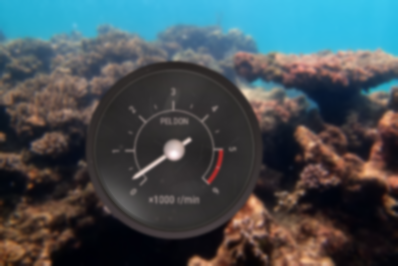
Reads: rpm 250
